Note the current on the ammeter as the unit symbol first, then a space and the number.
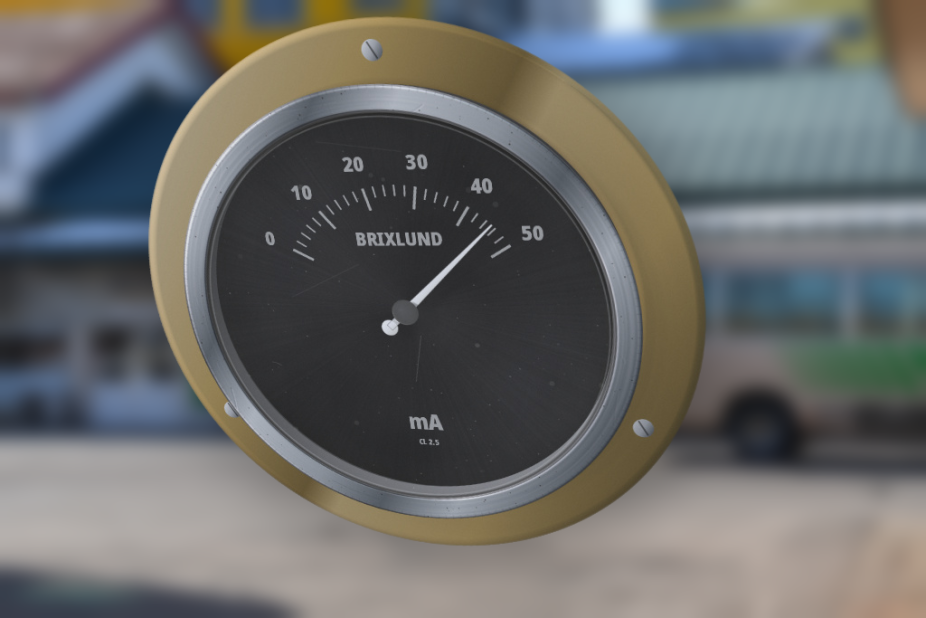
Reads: mA 45
